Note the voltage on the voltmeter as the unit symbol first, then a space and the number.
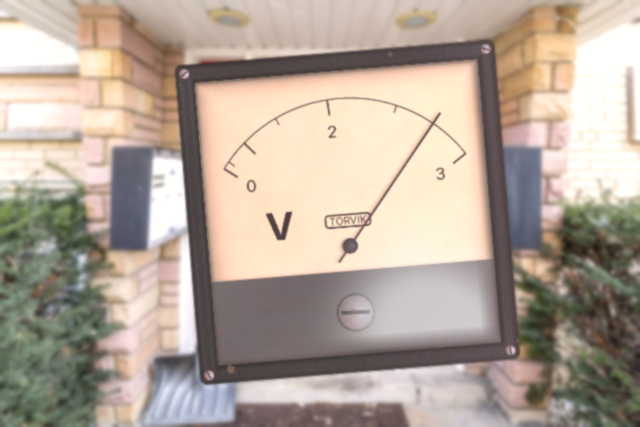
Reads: V 2.75
